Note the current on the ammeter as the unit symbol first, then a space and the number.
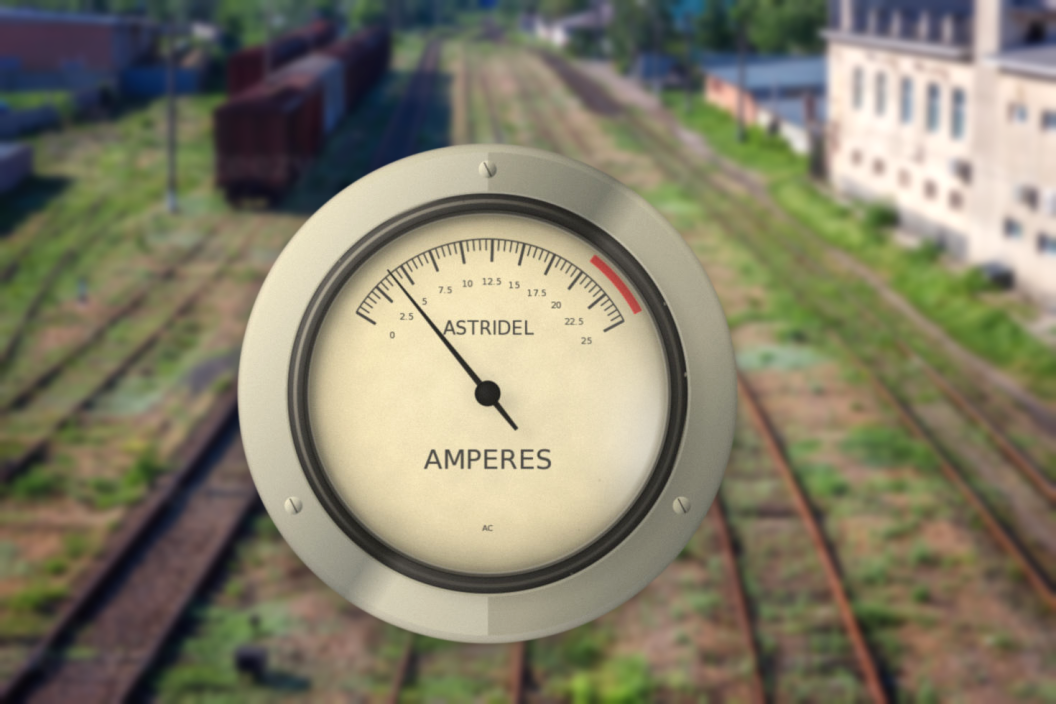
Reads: A 4
